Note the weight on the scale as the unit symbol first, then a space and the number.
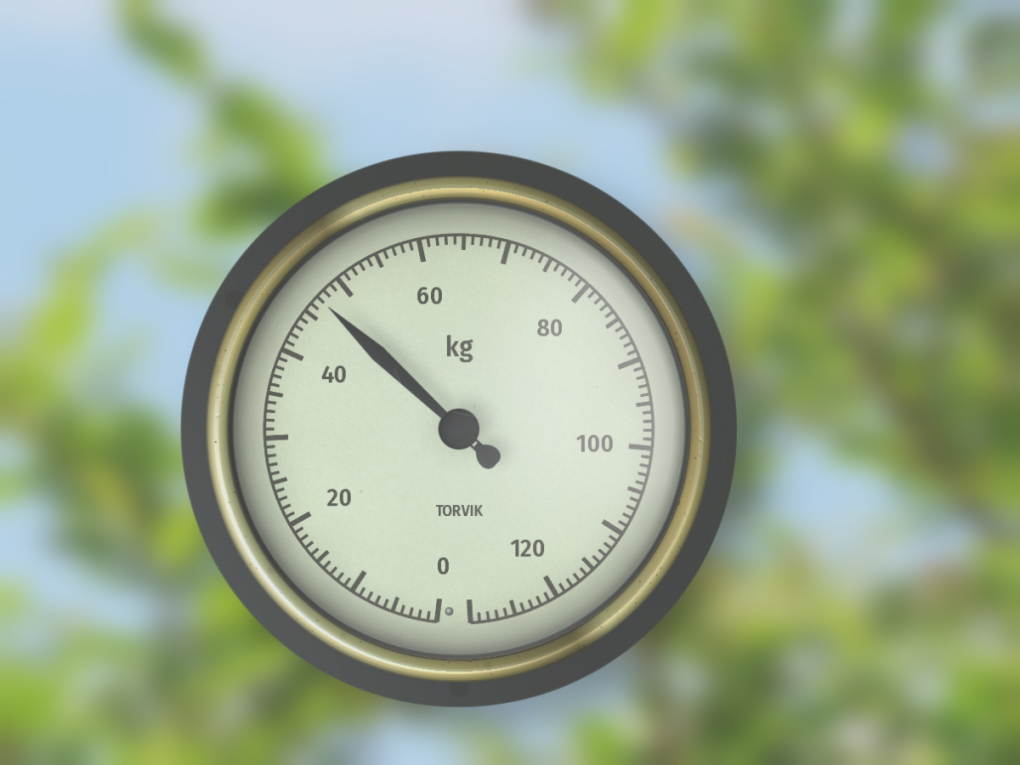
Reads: kg 47
